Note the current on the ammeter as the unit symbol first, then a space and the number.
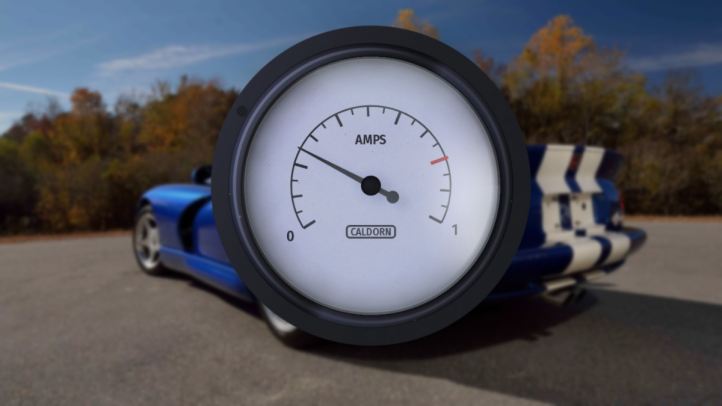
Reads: A 0.25
